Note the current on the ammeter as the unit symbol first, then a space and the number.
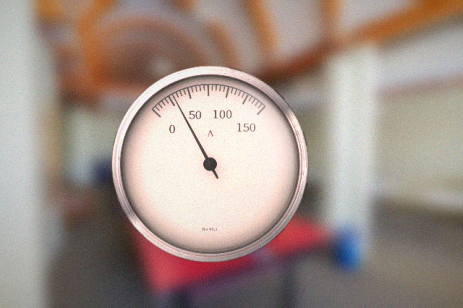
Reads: A 30
